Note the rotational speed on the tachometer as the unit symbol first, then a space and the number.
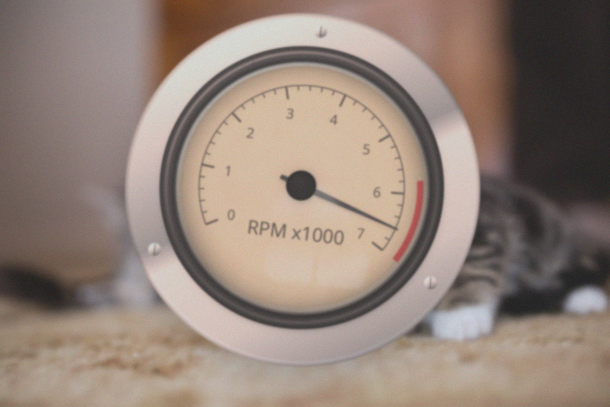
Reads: rpm 6600
